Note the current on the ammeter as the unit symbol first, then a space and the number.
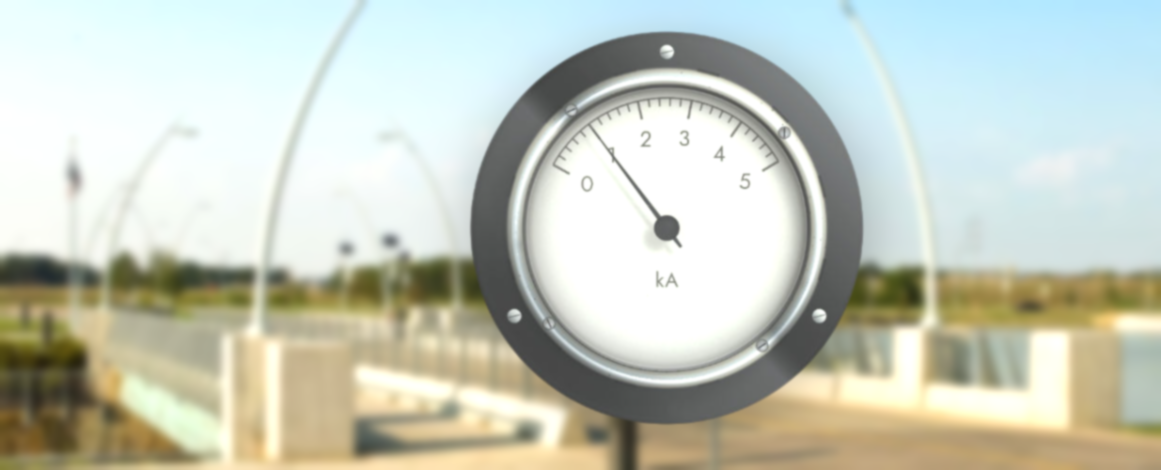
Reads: kA 1
